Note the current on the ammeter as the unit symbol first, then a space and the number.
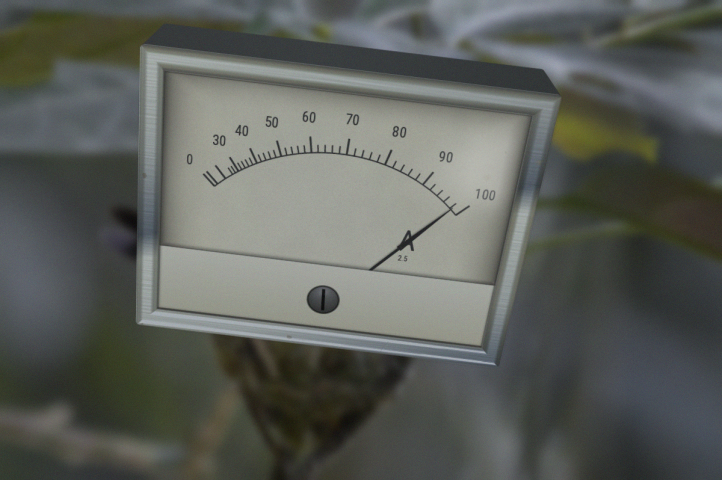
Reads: A 98
